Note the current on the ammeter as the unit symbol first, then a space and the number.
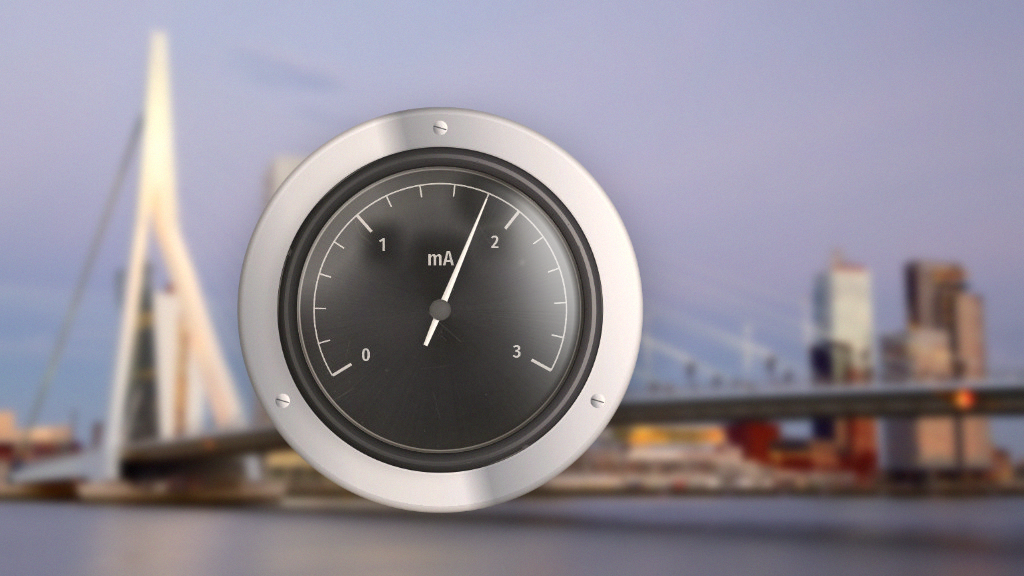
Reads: mA 1.8
